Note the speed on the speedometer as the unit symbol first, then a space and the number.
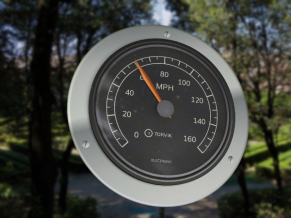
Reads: mph 60
